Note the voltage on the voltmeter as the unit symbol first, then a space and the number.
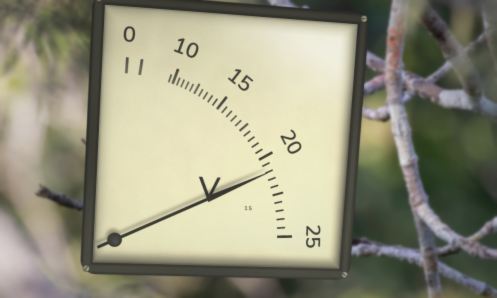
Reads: V 21
